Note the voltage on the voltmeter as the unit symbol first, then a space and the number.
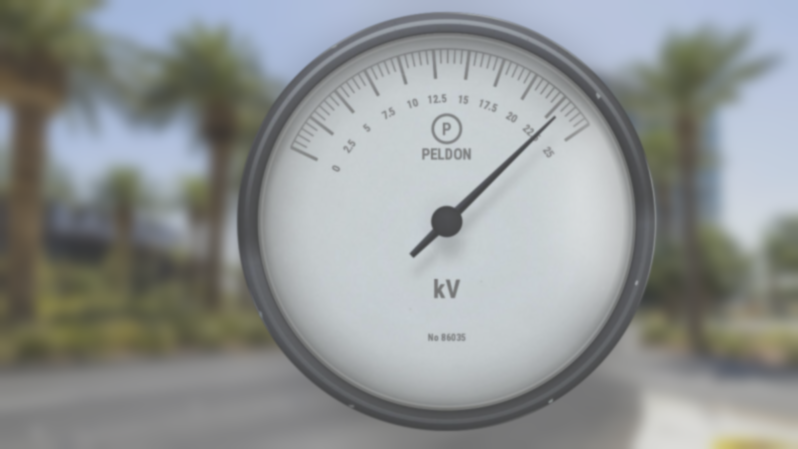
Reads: kV 23
